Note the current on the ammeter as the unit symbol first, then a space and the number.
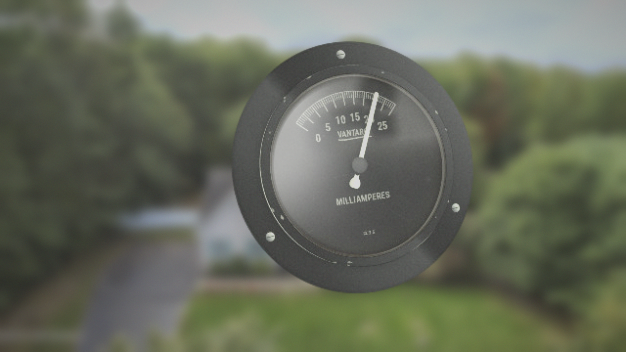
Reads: mA 20
